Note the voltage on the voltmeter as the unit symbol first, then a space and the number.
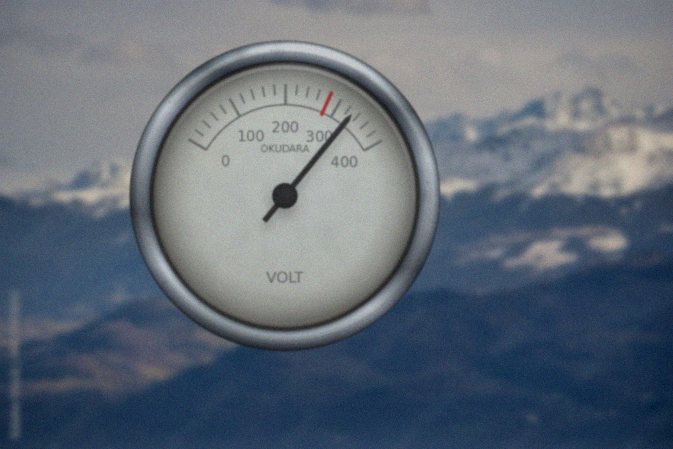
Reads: V 330
